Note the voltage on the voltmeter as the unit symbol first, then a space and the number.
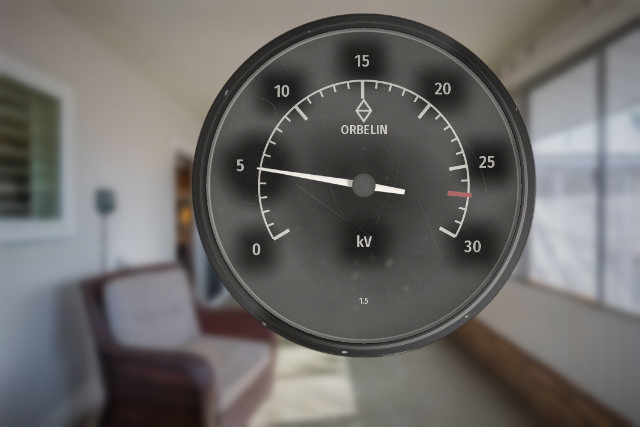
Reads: kV 5
